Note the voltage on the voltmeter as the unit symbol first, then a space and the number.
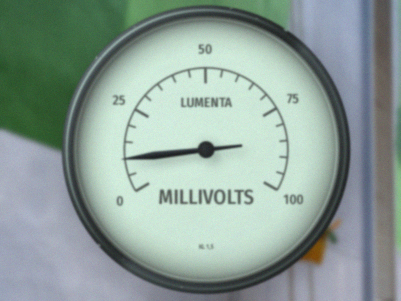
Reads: mV 10
